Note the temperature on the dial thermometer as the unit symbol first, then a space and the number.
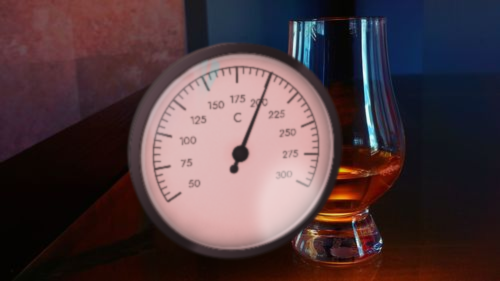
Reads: °C 200
